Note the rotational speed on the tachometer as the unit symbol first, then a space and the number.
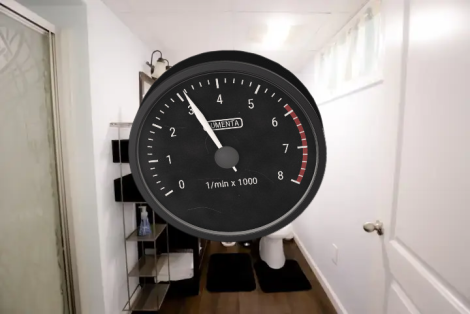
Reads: rpm 3200
